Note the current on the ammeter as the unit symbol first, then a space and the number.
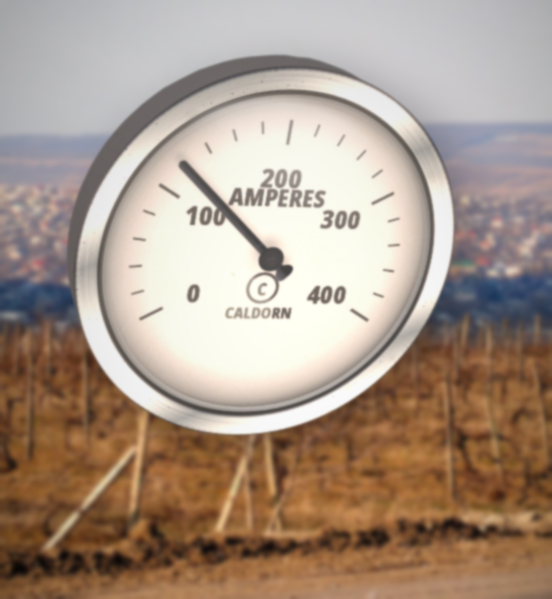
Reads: A 120
